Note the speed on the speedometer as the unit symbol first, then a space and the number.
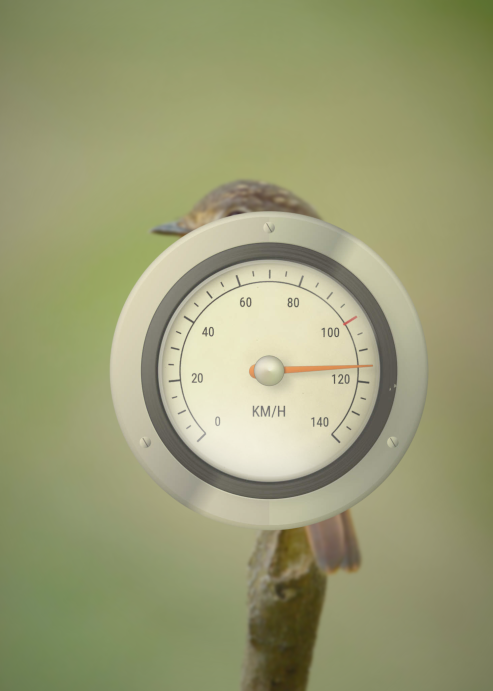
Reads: km/h 115
